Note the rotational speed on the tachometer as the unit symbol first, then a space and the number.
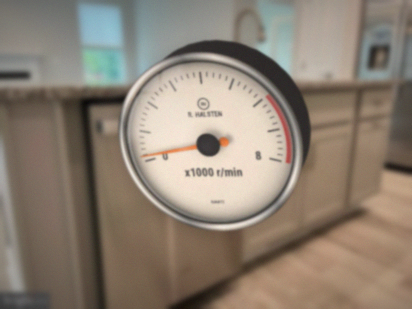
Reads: rpm 200
